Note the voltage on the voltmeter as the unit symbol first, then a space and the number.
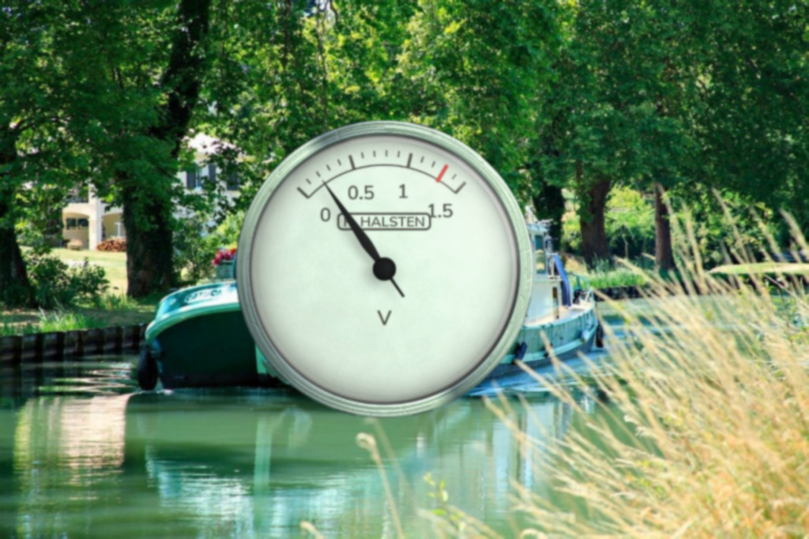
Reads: V 0.2
